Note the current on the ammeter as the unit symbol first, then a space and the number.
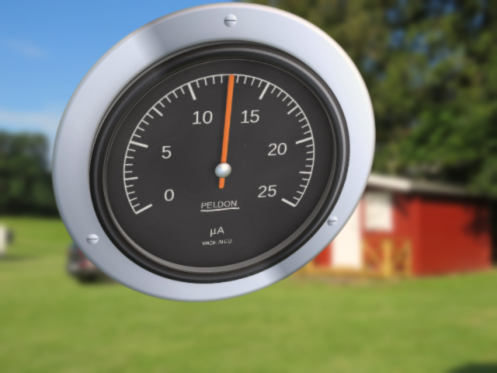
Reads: µA 12.5
